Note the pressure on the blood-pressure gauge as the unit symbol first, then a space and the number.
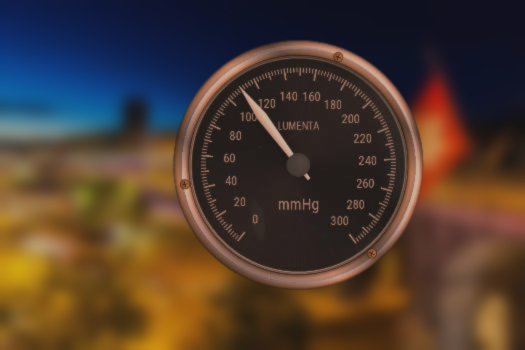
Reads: mmHg 110
